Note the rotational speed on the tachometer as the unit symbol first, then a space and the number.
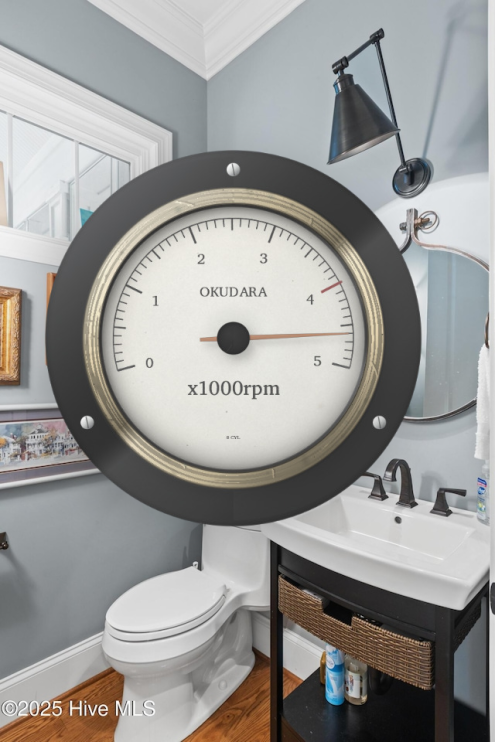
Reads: rpm 4600
